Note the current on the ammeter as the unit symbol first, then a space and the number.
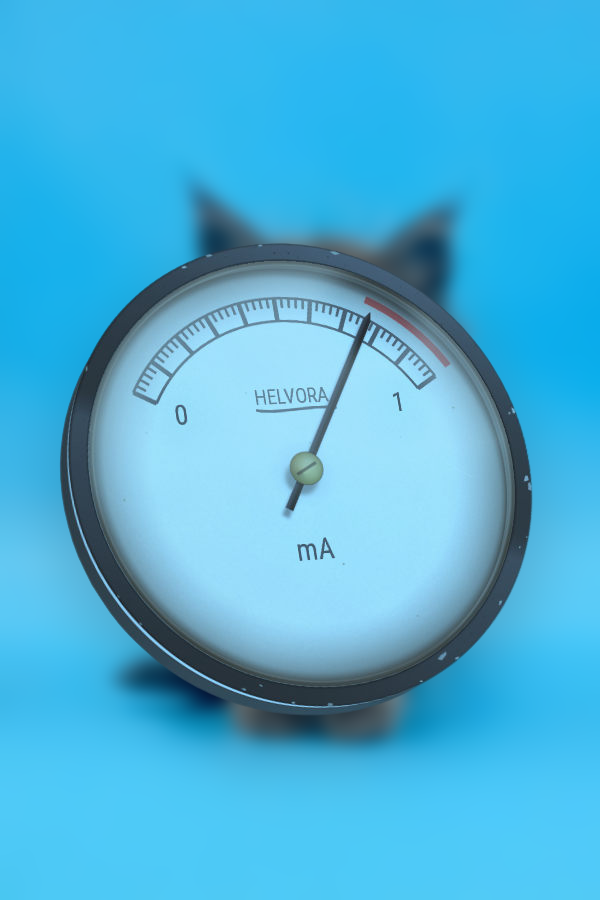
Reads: mA 0.76
